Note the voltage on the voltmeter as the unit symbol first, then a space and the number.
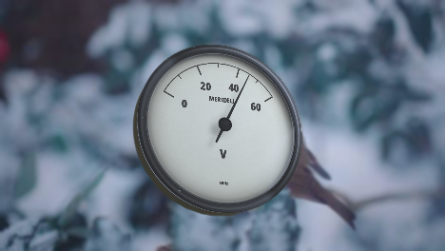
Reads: V 45
